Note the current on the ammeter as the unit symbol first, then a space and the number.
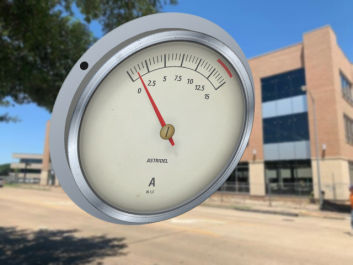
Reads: A 1
